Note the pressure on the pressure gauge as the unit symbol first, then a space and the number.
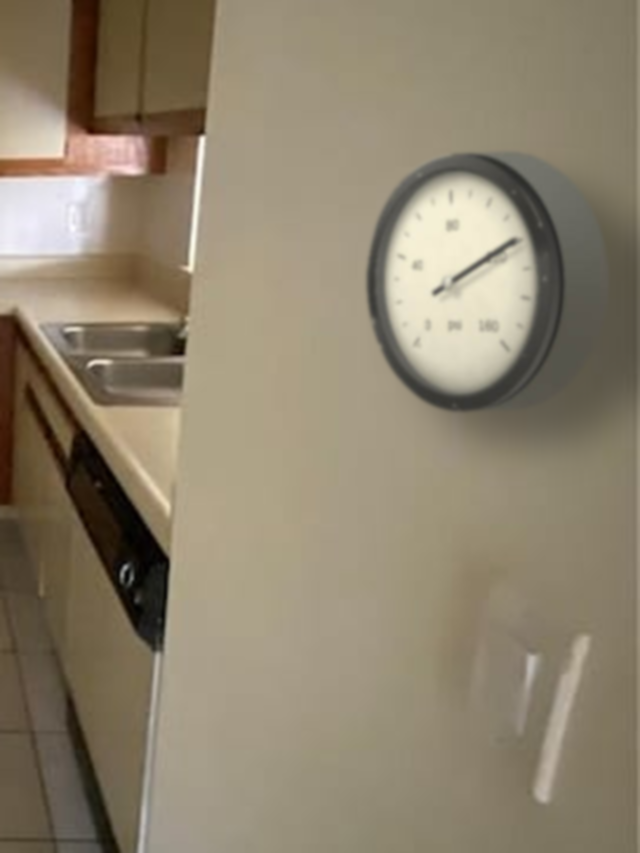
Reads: psi 120
